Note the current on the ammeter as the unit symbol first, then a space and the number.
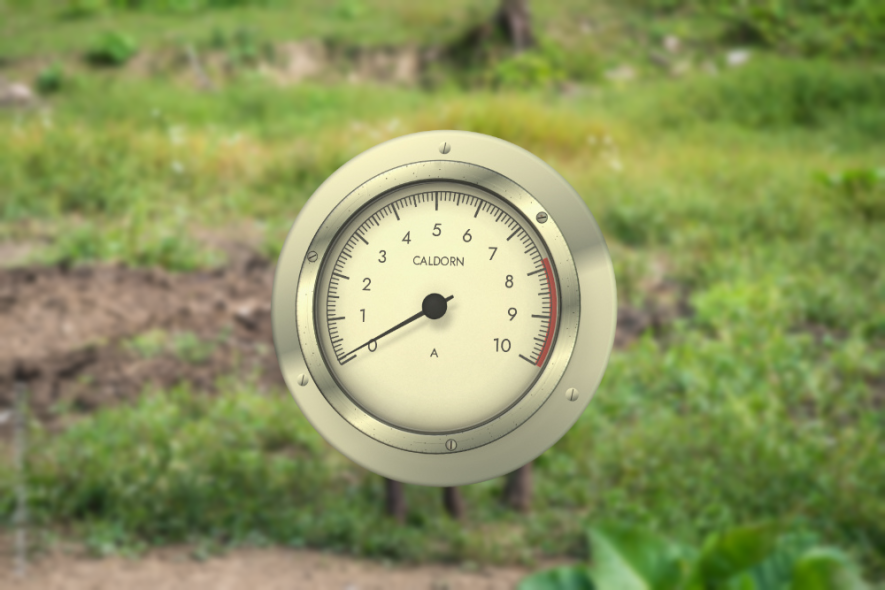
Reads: A 0.1
